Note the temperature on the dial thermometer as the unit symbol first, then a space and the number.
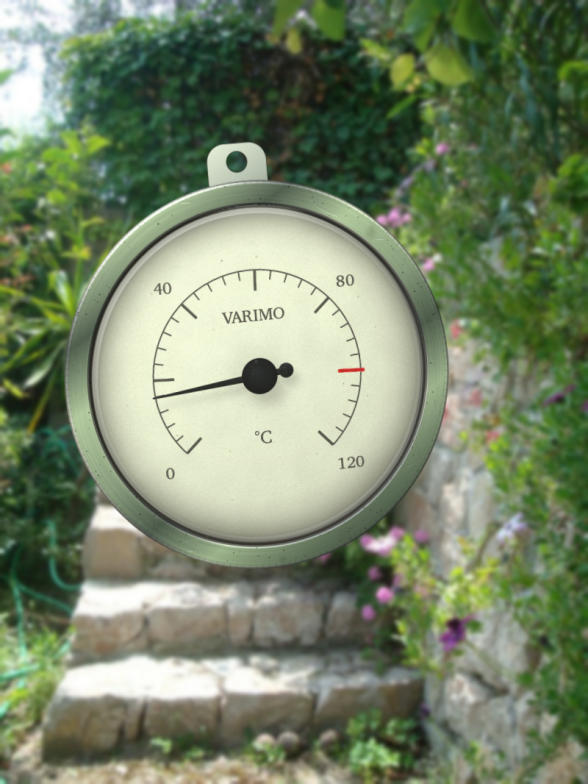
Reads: °C 16
